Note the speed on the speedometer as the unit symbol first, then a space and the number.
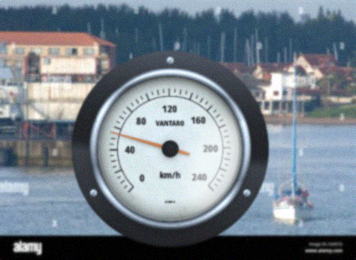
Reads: km/h 55
